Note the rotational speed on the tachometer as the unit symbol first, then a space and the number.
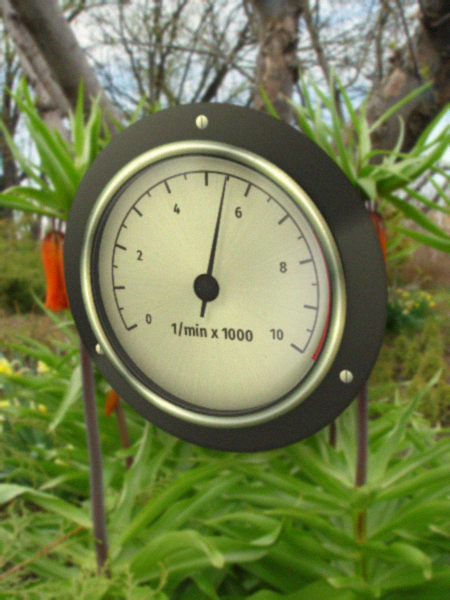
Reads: rpm 5500
